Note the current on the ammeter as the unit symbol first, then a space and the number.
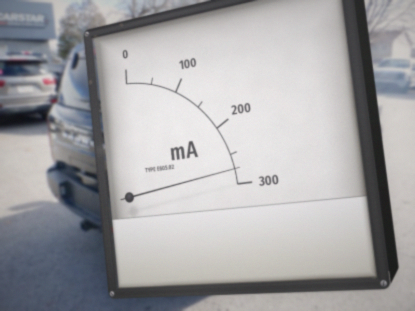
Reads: mA 275
